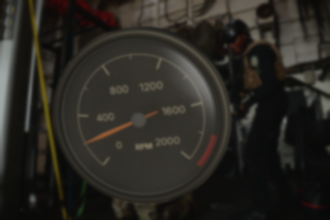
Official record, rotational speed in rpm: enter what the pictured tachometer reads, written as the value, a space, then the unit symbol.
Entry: 200 rpm
